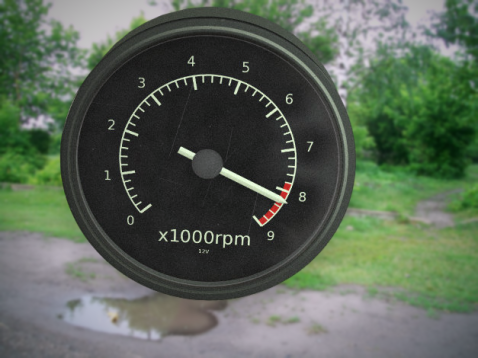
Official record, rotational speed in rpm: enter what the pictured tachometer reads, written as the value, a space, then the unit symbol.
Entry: 8200 rpm
